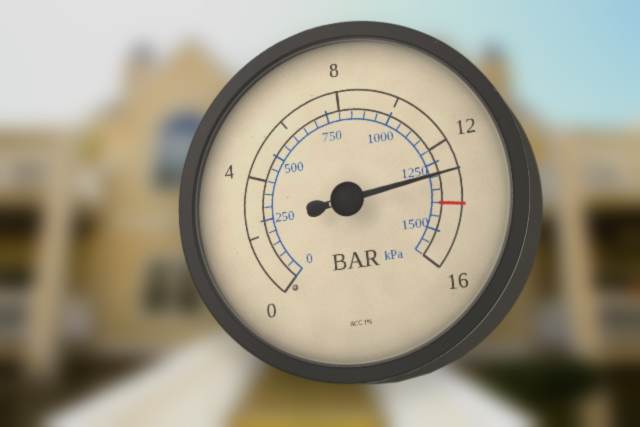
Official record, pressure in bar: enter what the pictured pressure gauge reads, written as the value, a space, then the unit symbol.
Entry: 13 bar
